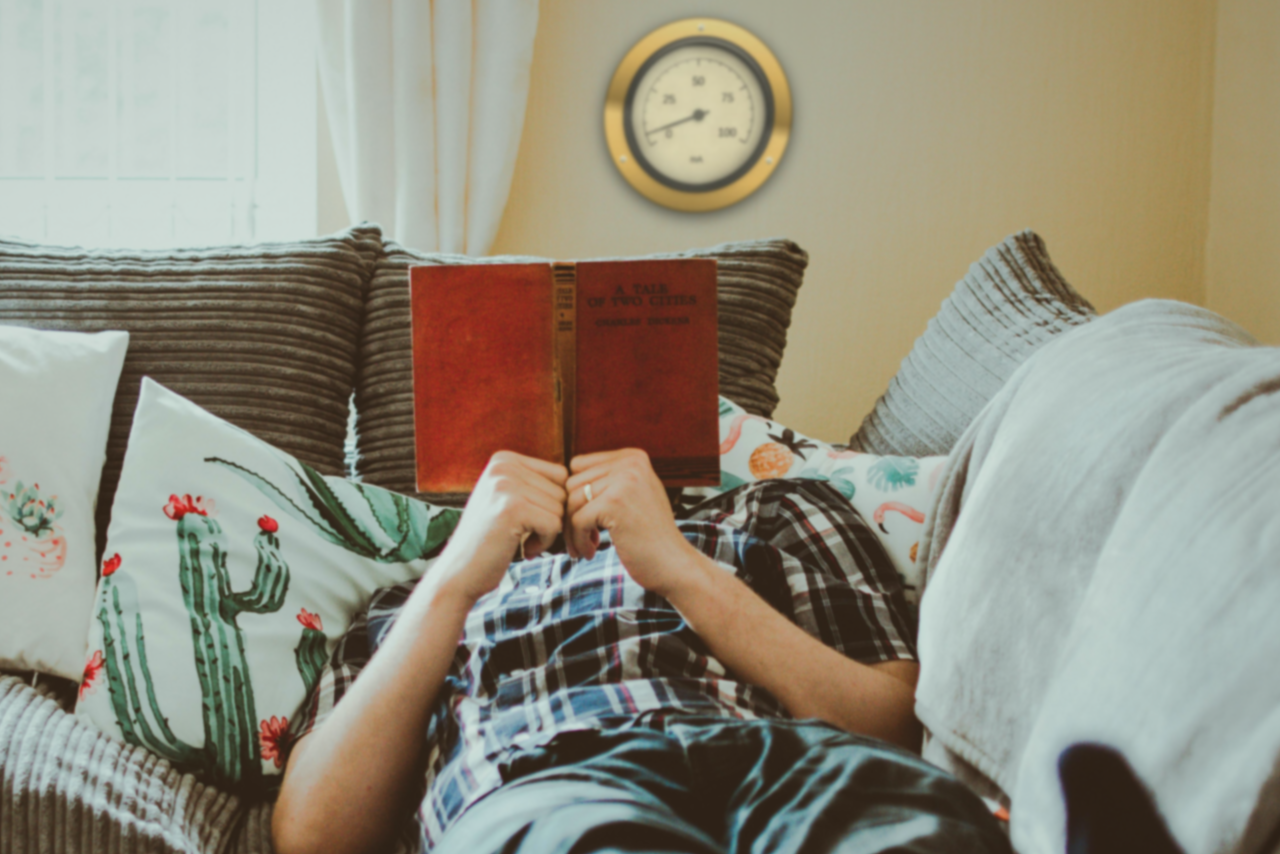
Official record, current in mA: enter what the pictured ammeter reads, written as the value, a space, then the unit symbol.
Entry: 5 mA
